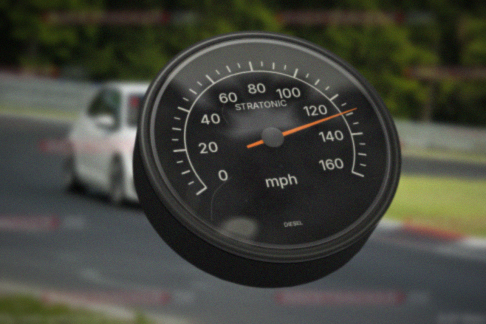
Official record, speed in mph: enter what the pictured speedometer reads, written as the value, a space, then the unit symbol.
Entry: 130 mph
